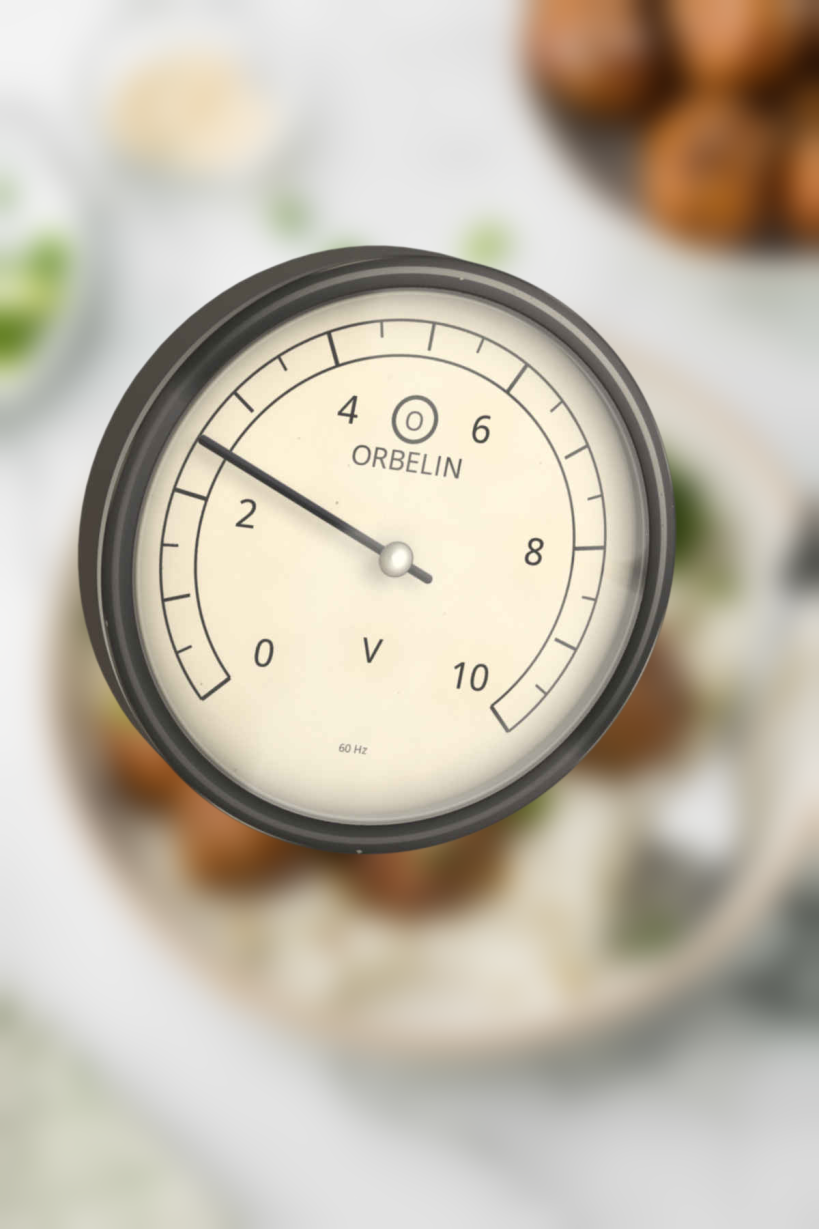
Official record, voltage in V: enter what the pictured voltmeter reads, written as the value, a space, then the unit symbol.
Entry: 2.5 V
